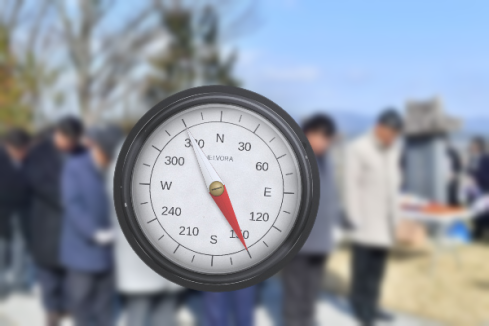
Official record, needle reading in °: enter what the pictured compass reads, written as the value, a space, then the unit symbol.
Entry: 150 °
